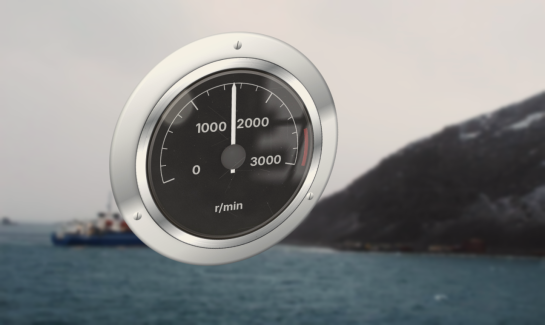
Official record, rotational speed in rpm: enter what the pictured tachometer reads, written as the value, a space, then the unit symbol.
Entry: 1500 rpm
